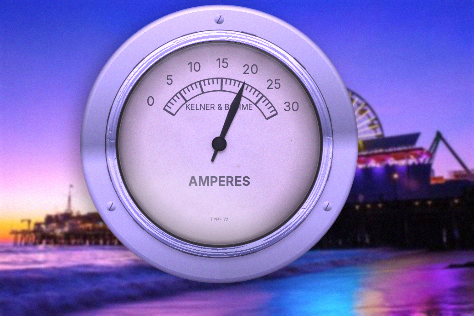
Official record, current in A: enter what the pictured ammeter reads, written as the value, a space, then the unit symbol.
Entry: 20 A
